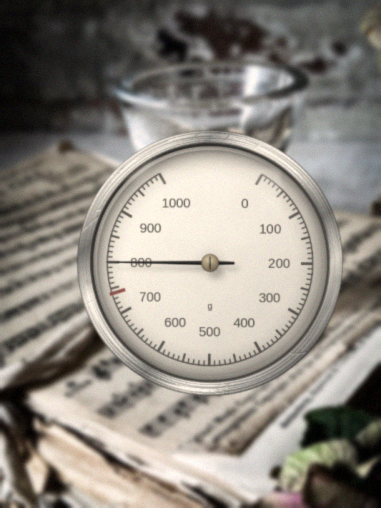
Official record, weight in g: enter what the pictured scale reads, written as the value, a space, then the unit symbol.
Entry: 800 g
